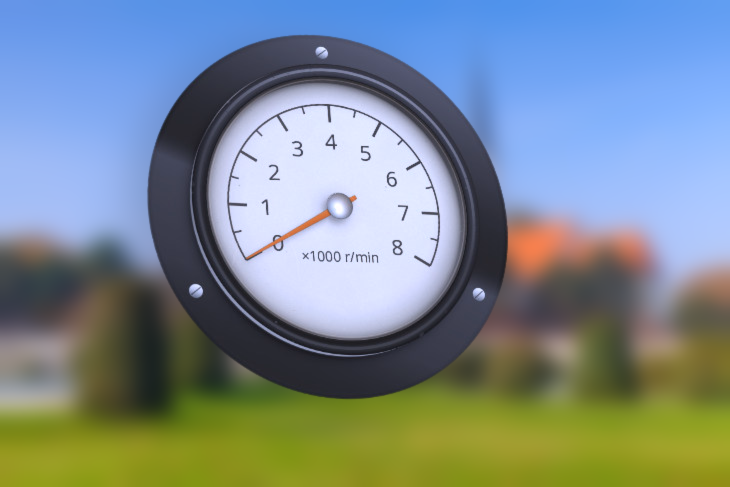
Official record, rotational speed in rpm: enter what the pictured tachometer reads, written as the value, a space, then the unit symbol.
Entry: 0 rpm
